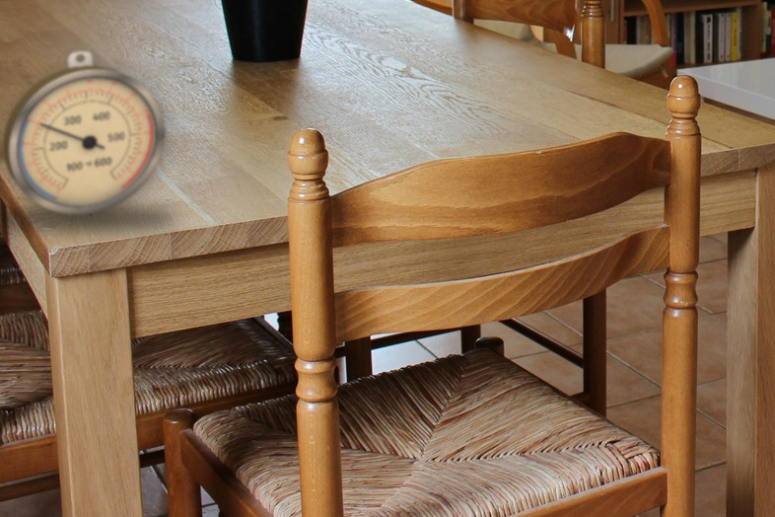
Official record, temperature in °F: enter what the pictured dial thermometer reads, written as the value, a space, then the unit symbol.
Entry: 250 °F
